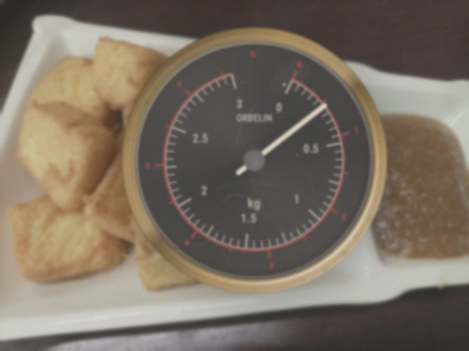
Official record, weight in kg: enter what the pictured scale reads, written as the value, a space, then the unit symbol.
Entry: 0.25 kg
